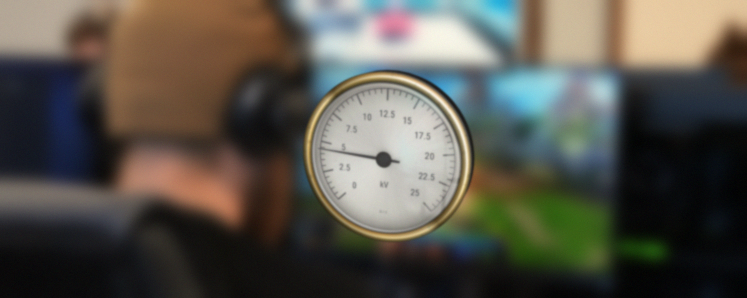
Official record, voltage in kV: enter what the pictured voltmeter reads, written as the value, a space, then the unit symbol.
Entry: 4.5 kV
